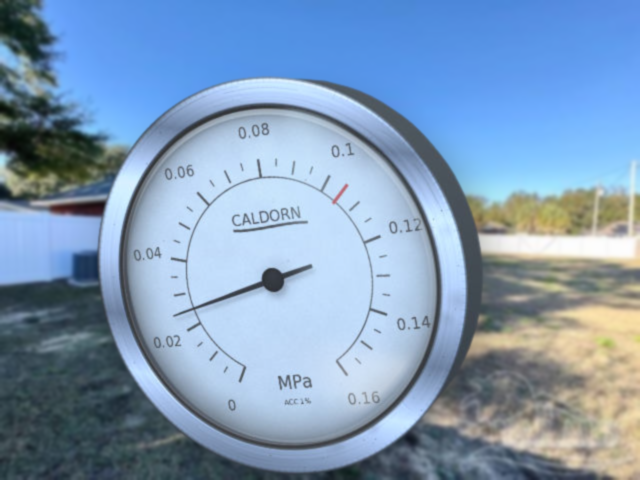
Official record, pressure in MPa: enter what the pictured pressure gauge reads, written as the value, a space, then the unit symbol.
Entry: 0.025 MPa
